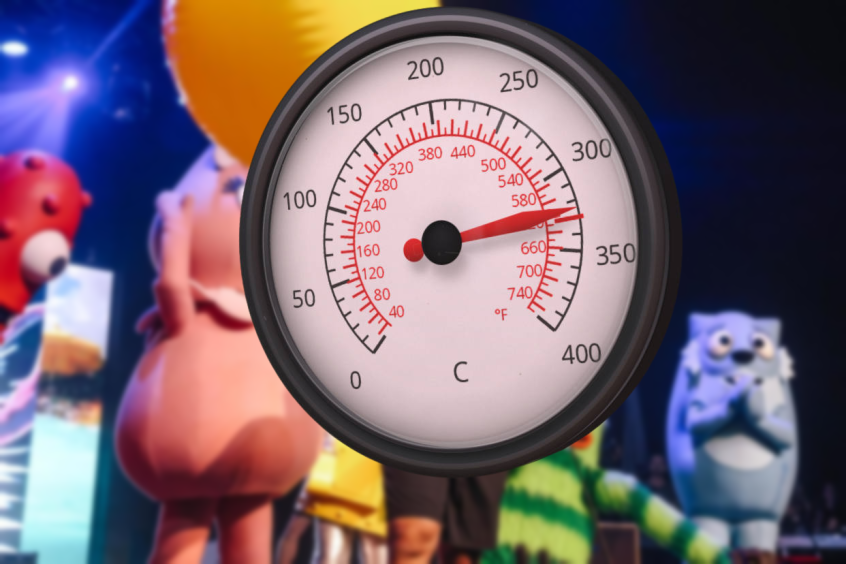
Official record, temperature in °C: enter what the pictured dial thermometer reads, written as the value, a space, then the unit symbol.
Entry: 325 °C
